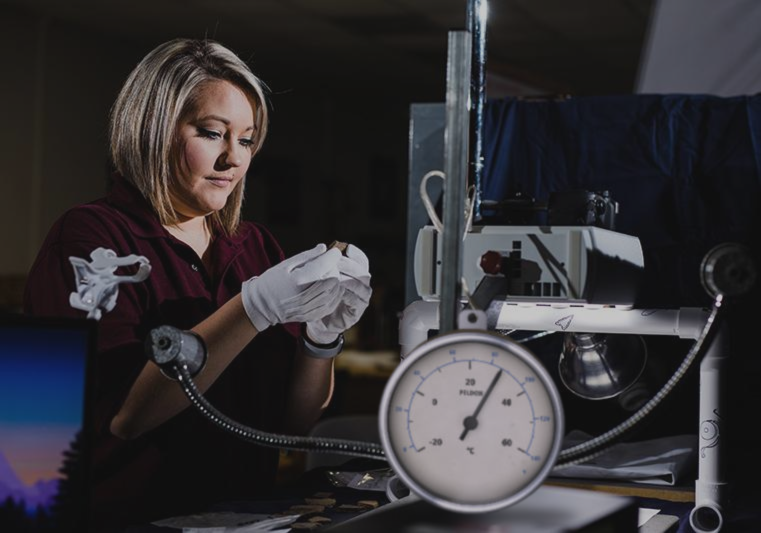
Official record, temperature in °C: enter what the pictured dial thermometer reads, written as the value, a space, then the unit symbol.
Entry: 30 °C
